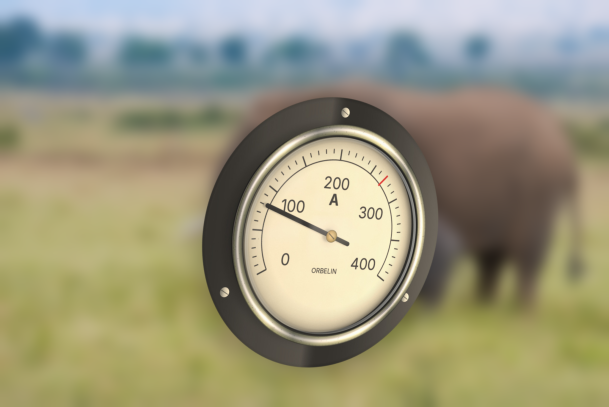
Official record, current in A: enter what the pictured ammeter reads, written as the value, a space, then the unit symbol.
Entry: 80 A
